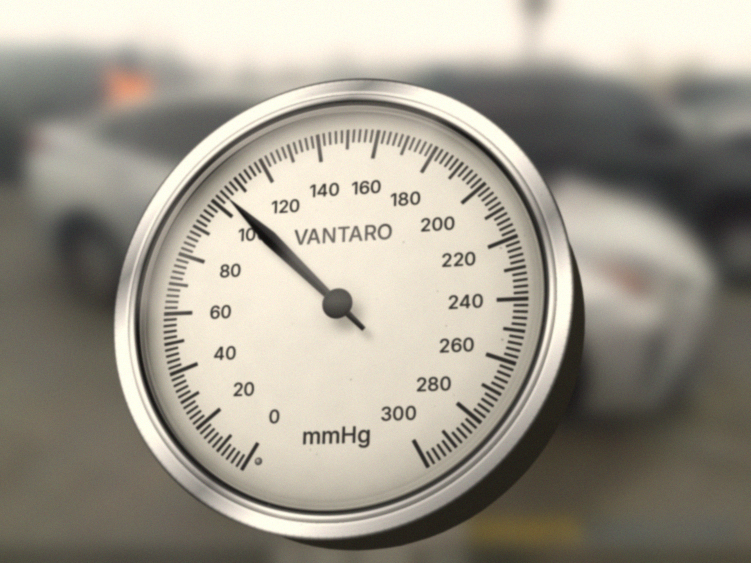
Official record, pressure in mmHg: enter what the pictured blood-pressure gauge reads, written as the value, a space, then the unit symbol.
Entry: 104 mmHg
